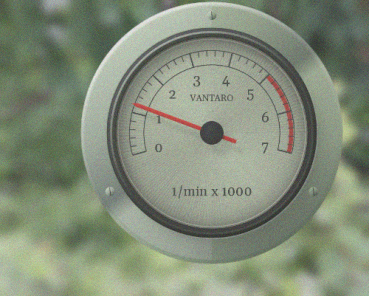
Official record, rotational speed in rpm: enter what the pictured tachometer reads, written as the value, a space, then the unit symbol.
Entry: 1200 rpm
